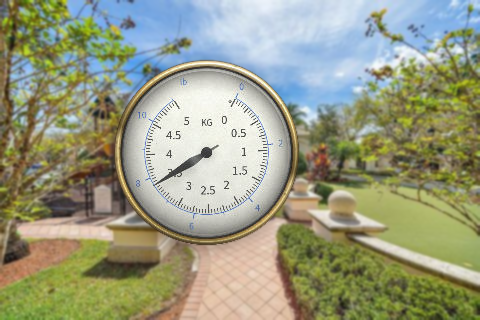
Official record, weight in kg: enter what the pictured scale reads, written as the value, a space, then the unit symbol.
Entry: 3.5 kg
